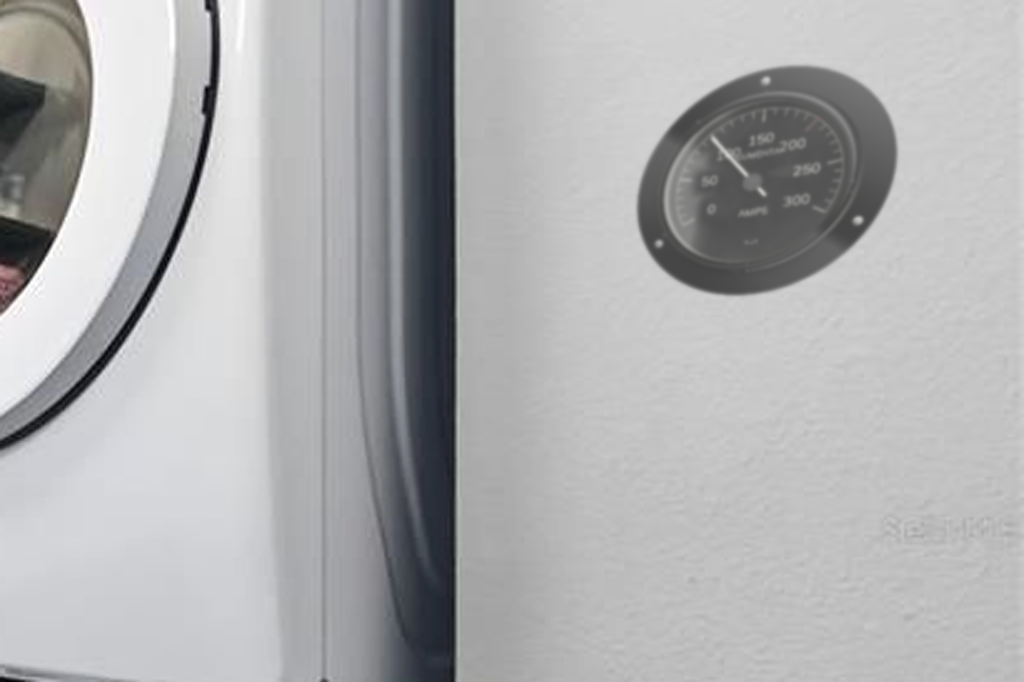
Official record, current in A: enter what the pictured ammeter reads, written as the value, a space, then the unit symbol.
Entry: 100 A
